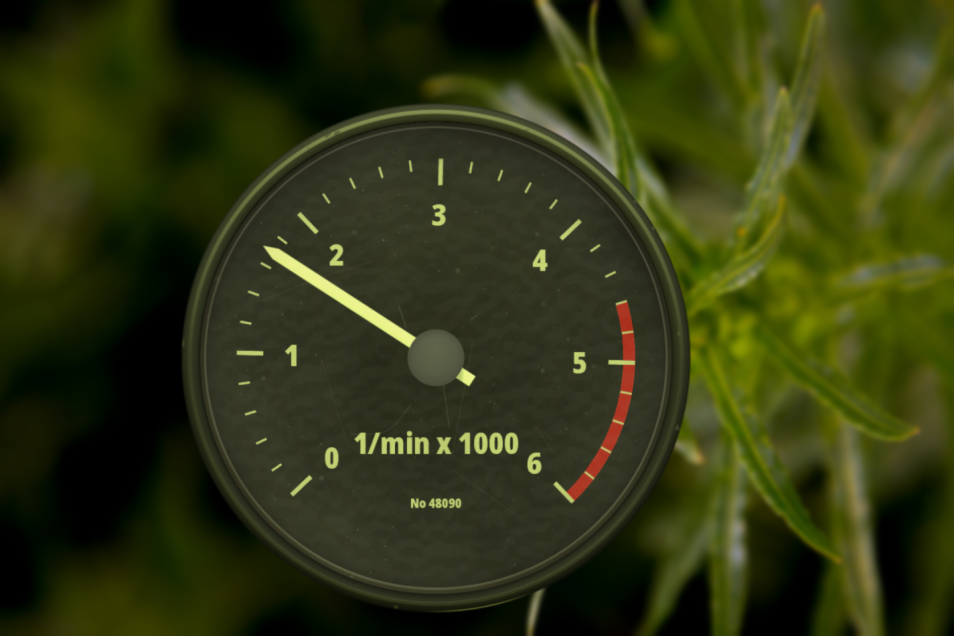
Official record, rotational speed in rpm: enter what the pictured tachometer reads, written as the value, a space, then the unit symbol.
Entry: 1700 rpm
